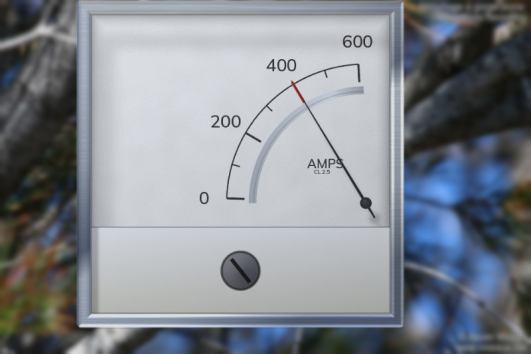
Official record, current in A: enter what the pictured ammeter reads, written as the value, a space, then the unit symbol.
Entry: 400 A
